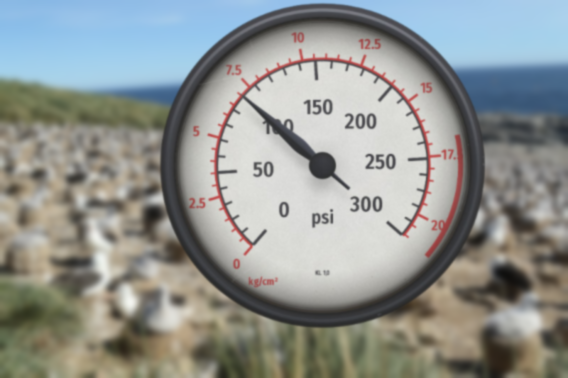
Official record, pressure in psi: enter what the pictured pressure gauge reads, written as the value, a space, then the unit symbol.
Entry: 100 psi
